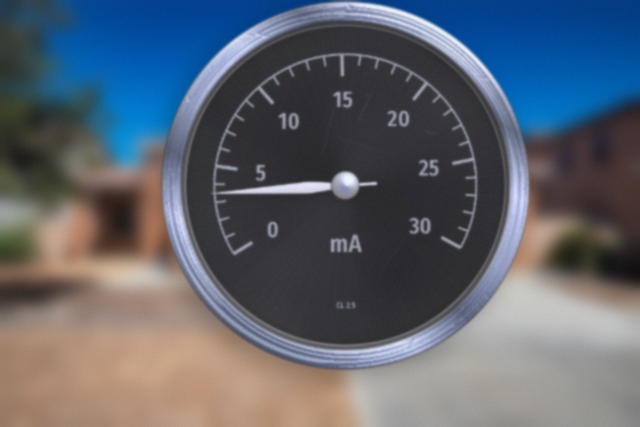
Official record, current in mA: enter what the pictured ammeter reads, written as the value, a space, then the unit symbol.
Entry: 3.5 mA
